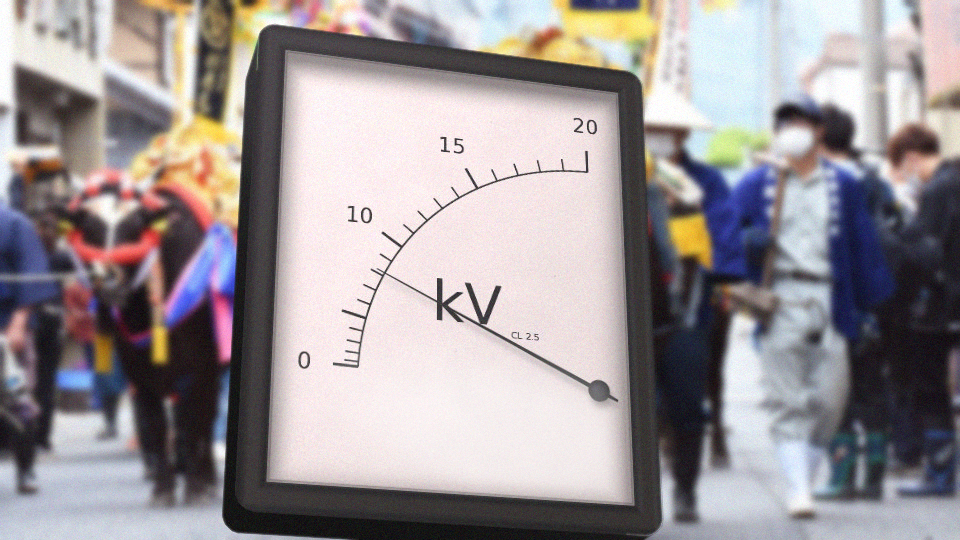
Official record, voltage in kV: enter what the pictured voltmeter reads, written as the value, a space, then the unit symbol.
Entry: 8 kV
